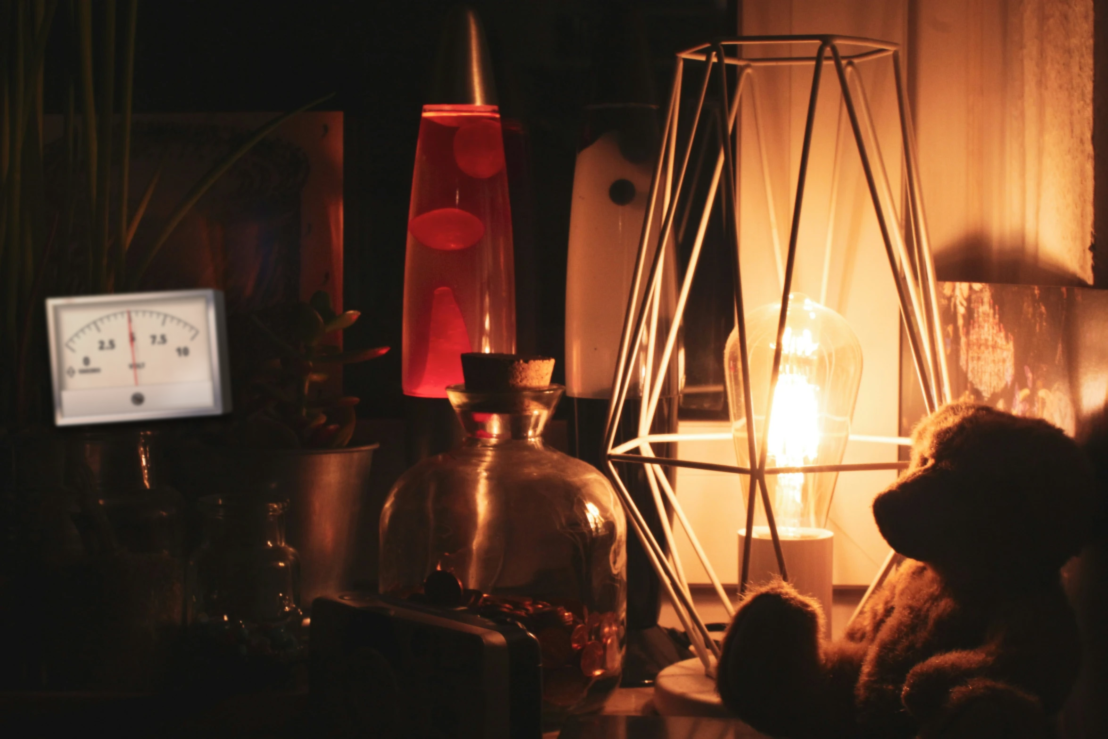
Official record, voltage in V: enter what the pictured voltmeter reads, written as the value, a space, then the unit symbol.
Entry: 5 V
